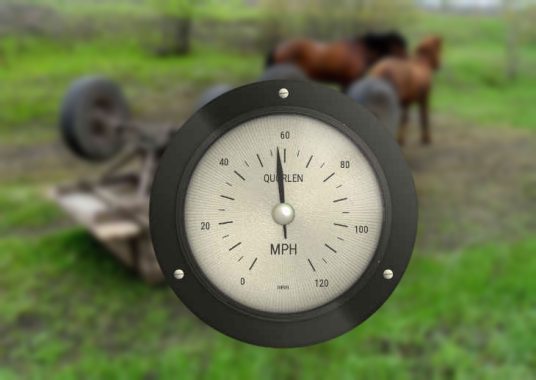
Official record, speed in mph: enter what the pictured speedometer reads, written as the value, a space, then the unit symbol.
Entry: 57.5 mph
